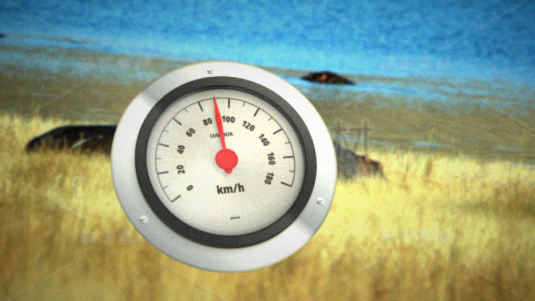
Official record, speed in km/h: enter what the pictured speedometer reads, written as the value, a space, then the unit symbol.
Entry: 90 km/h
